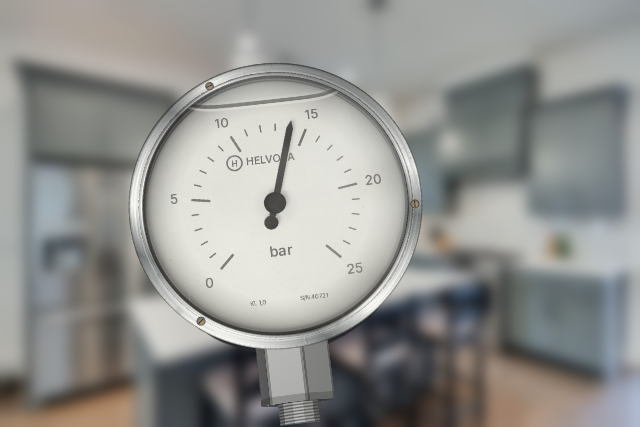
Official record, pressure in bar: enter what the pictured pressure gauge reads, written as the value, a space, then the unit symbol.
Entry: 14 bar
